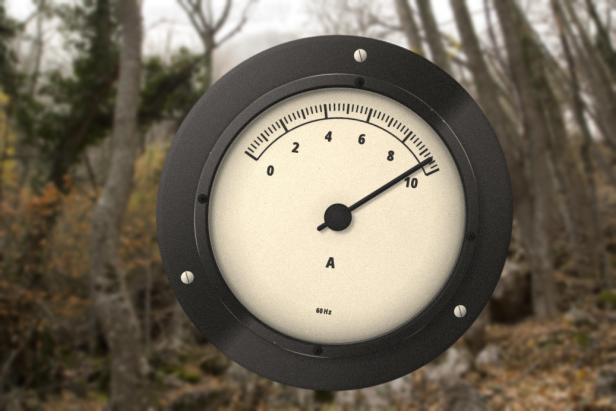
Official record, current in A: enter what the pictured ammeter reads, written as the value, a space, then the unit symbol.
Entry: 9.4 A
